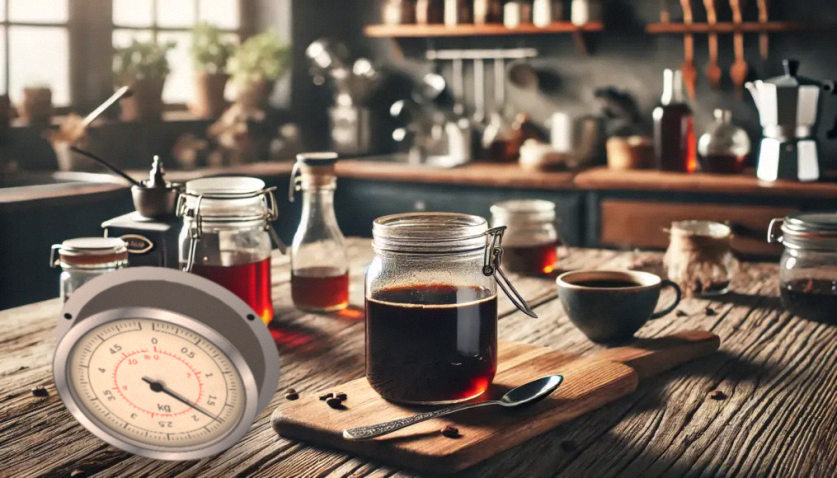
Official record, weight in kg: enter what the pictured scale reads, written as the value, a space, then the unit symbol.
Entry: 1.75 kg
